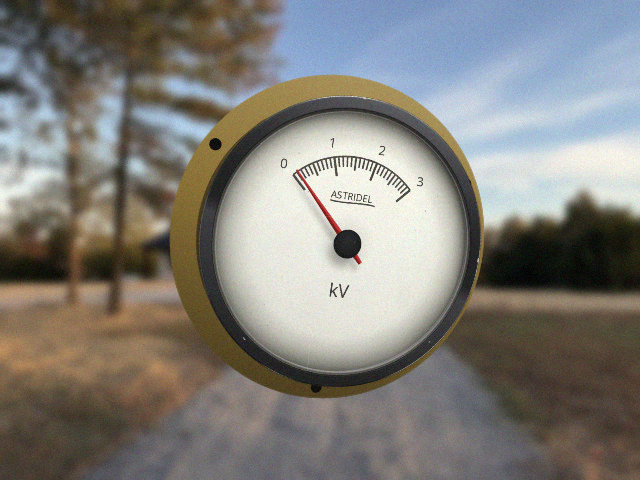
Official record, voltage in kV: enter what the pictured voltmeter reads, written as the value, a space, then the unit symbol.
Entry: 0.1 kV
